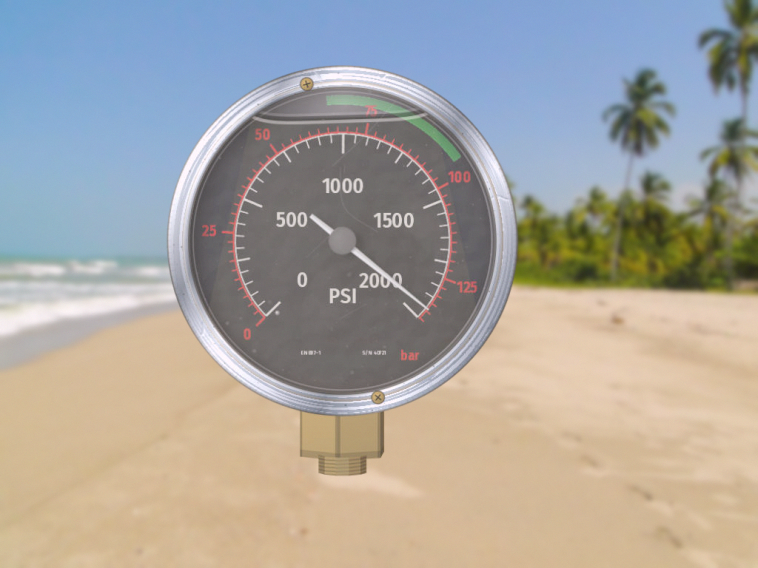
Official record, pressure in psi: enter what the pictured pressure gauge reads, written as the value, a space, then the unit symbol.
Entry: 1950 psi
